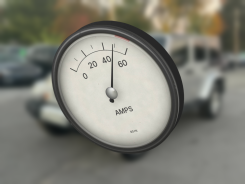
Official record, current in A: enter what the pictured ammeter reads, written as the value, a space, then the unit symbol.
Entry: 50 A
